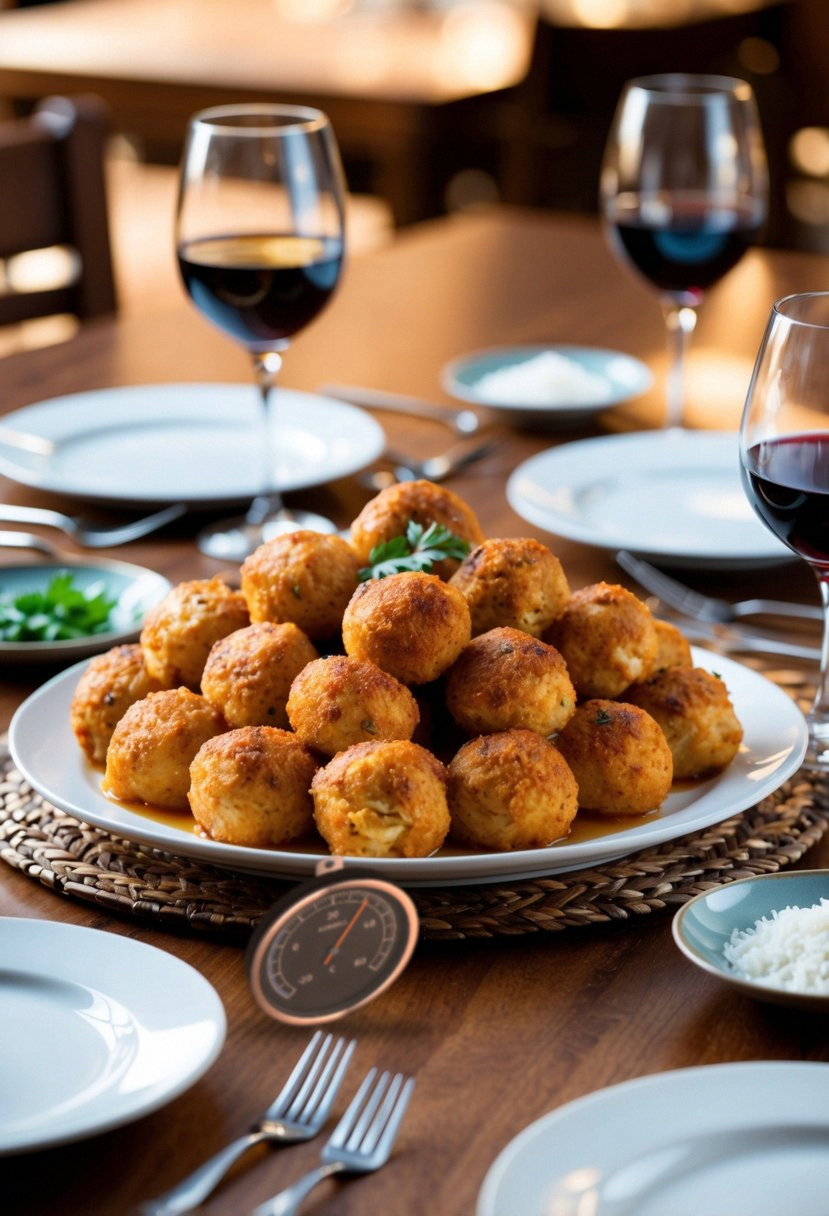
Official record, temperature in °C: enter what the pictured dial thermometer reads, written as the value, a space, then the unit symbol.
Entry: 30 °C
